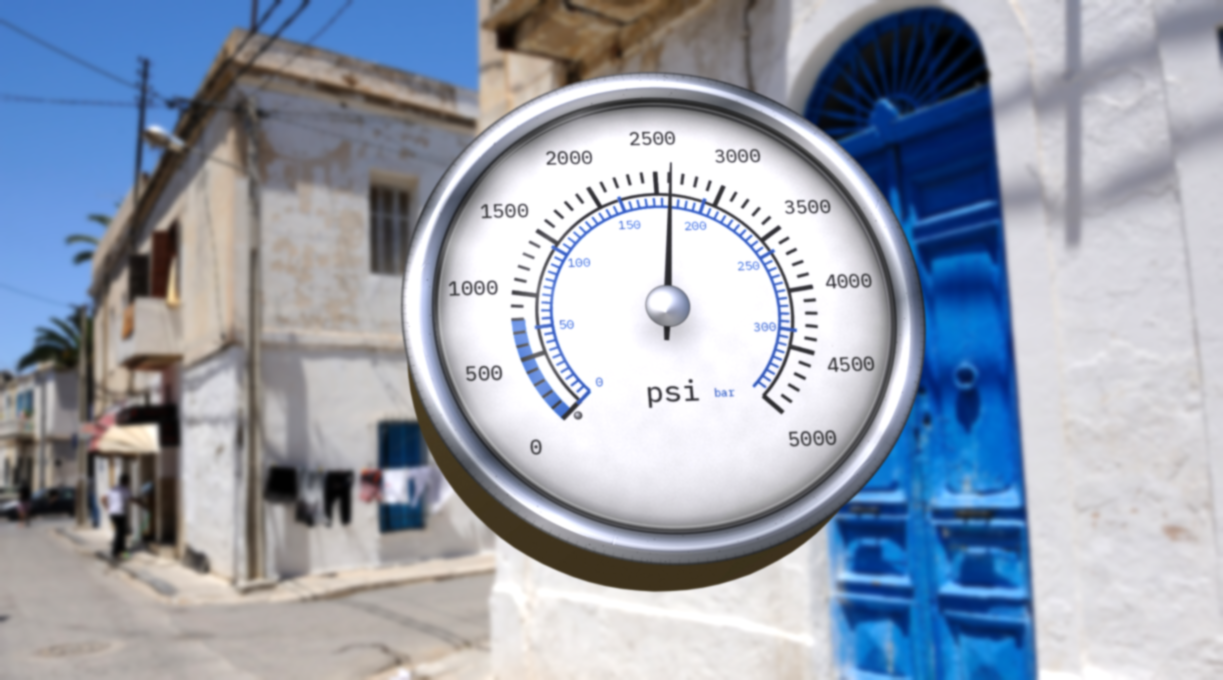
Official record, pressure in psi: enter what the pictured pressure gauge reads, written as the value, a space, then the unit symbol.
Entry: 2600 psi
